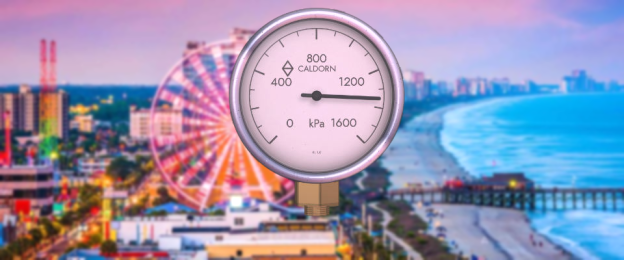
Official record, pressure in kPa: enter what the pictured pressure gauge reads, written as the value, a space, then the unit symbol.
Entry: 1350 kPa
